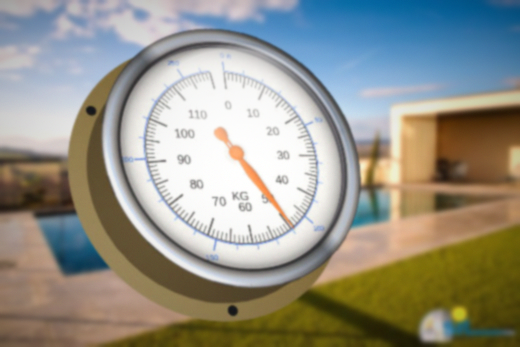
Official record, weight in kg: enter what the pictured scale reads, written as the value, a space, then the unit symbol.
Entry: 50 kg
